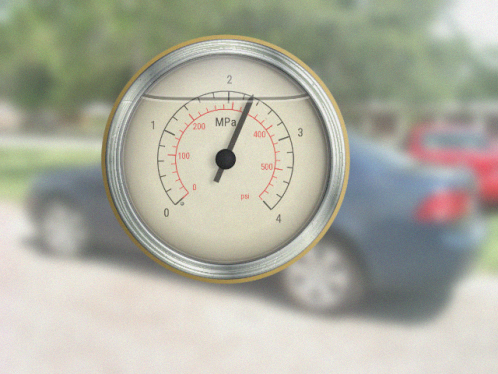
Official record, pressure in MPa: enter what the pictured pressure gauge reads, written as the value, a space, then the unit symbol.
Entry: 2.3 MPa
